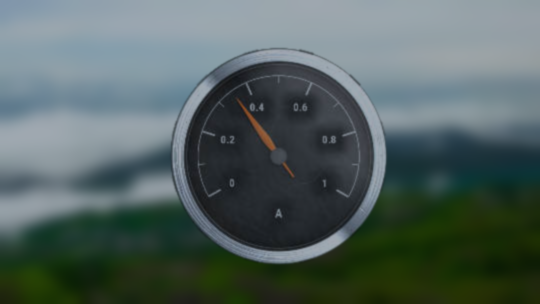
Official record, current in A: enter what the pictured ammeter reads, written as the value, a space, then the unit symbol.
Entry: 0.35 A
